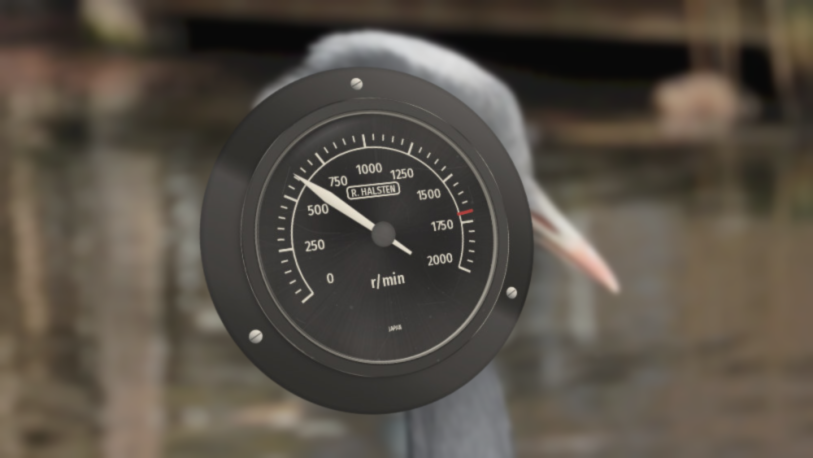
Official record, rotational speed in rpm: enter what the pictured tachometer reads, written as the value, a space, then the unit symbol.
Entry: 600 rpm
